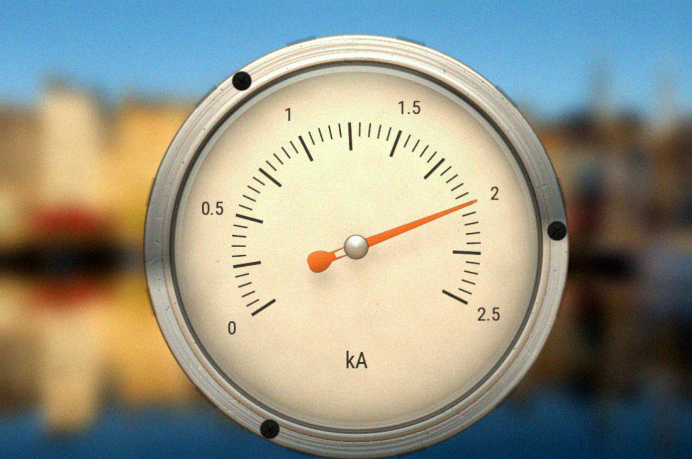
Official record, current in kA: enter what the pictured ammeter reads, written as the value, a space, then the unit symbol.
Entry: 2 kA
